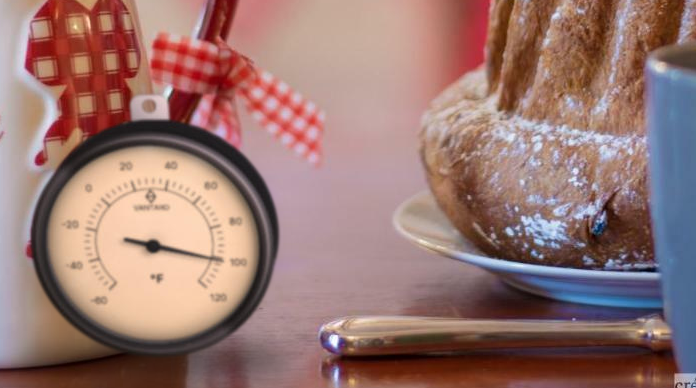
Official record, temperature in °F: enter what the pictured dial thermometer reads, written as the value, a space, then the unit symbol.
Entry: 100 °F
